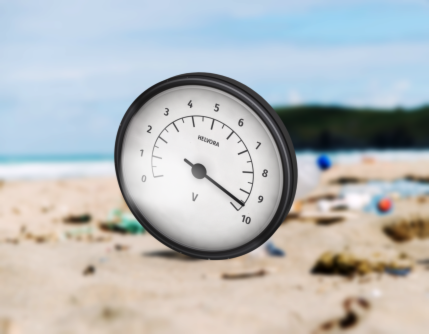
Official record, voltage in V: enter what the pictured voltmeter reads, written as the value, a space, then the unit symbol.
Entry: 9.5 V
